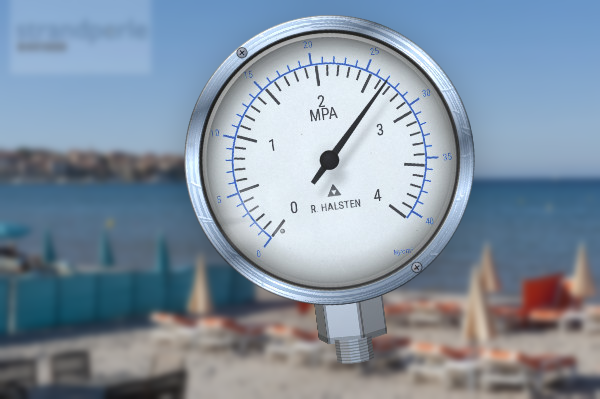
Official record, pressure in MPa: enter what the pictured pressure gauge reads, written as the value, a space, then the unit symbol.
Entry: 2.65 MPa
